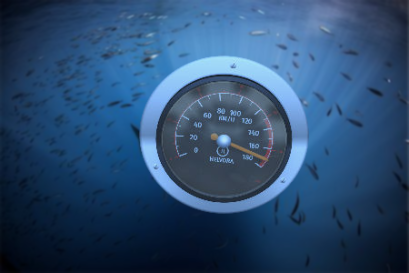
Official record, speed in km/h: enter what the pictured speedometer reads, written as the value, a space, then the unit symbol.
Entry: 170 km/h
